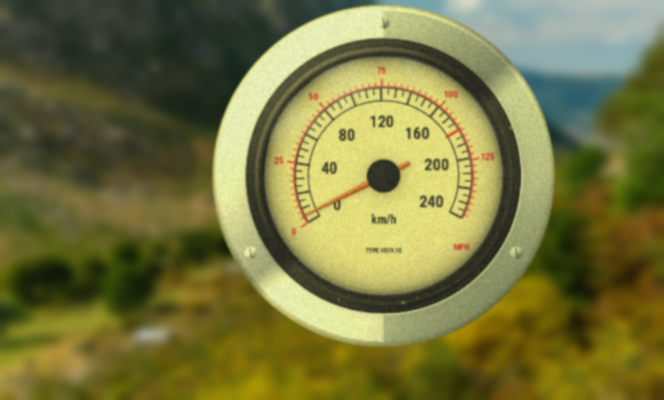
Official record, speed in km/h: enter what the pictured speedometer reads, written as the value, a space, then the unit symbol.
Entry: 5 km/h
